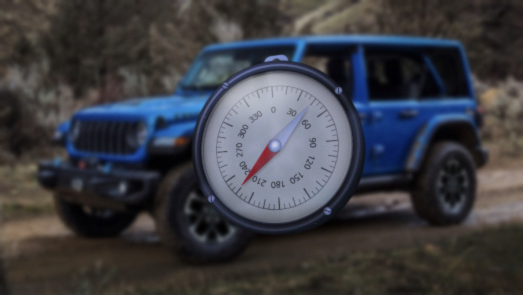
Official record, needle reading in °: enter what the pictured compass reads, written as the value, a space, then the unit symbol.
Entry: 225 °
